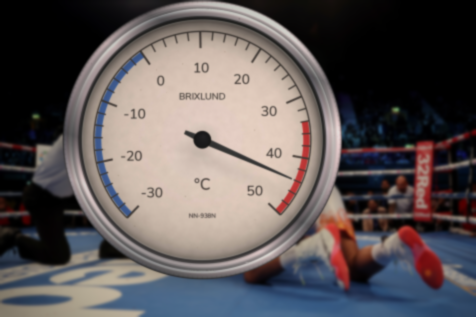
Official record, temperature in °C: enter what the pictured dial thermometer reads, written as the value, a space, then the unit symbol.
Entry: 44 °C
